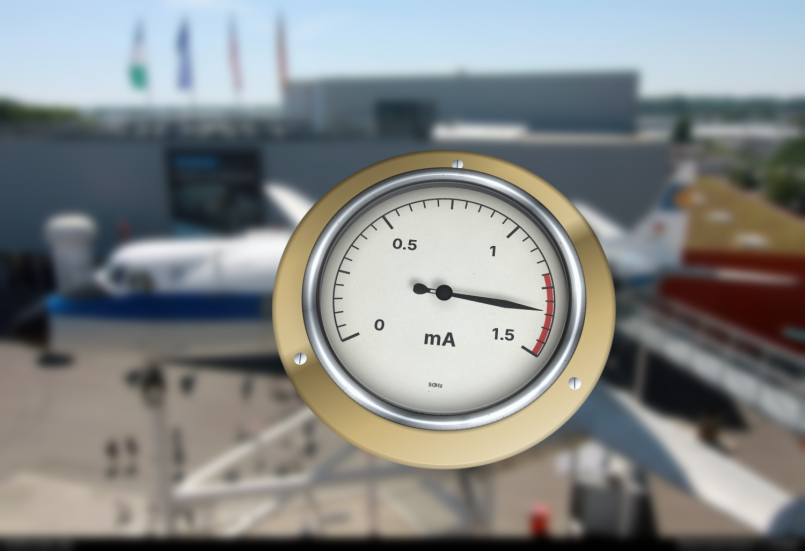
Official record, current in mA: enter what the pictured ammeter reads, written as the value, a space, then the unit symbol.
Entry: 1.35 mA
